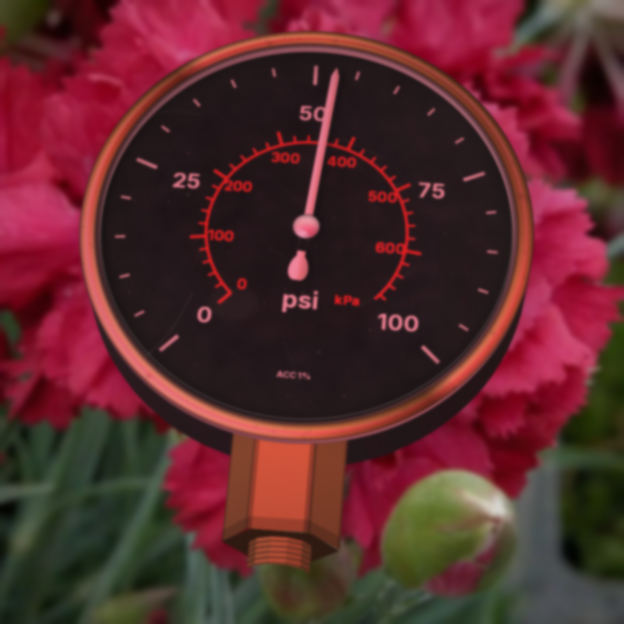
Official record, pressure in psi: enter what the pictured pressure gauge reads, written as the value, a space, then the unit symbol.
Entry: 52.5 psi
